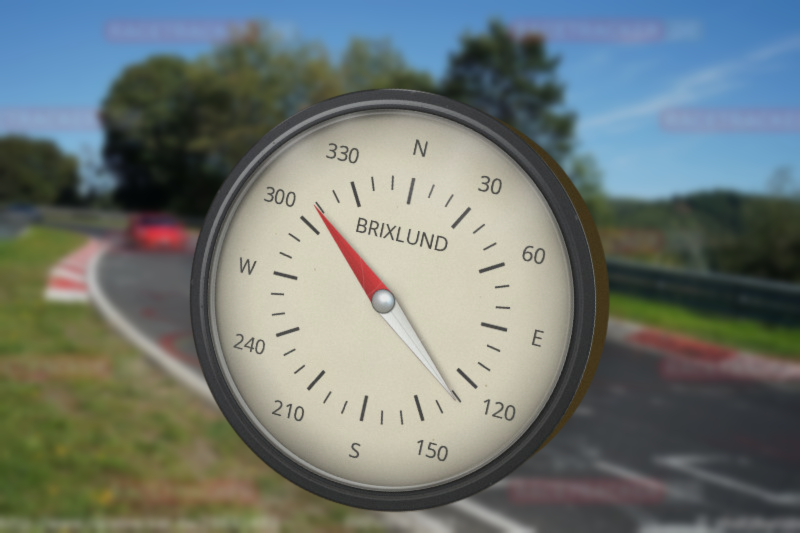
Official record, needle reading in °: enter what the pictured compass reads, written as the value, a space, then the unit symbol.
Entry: 310 °
